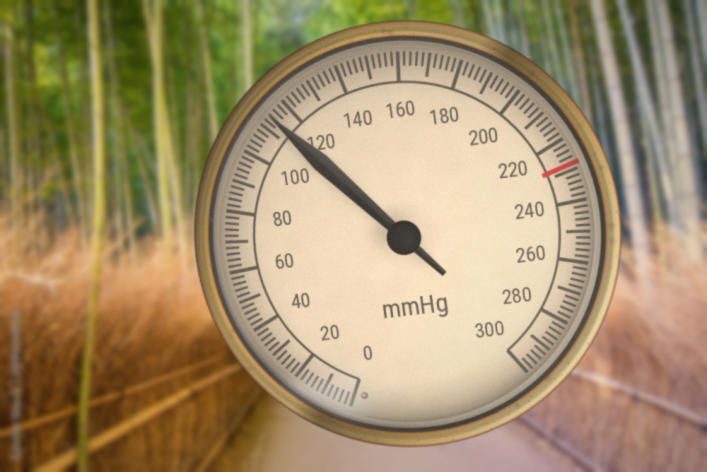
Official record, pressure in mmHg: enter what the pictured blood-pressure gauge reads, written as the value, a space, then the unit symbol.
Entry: 114 mmHg
